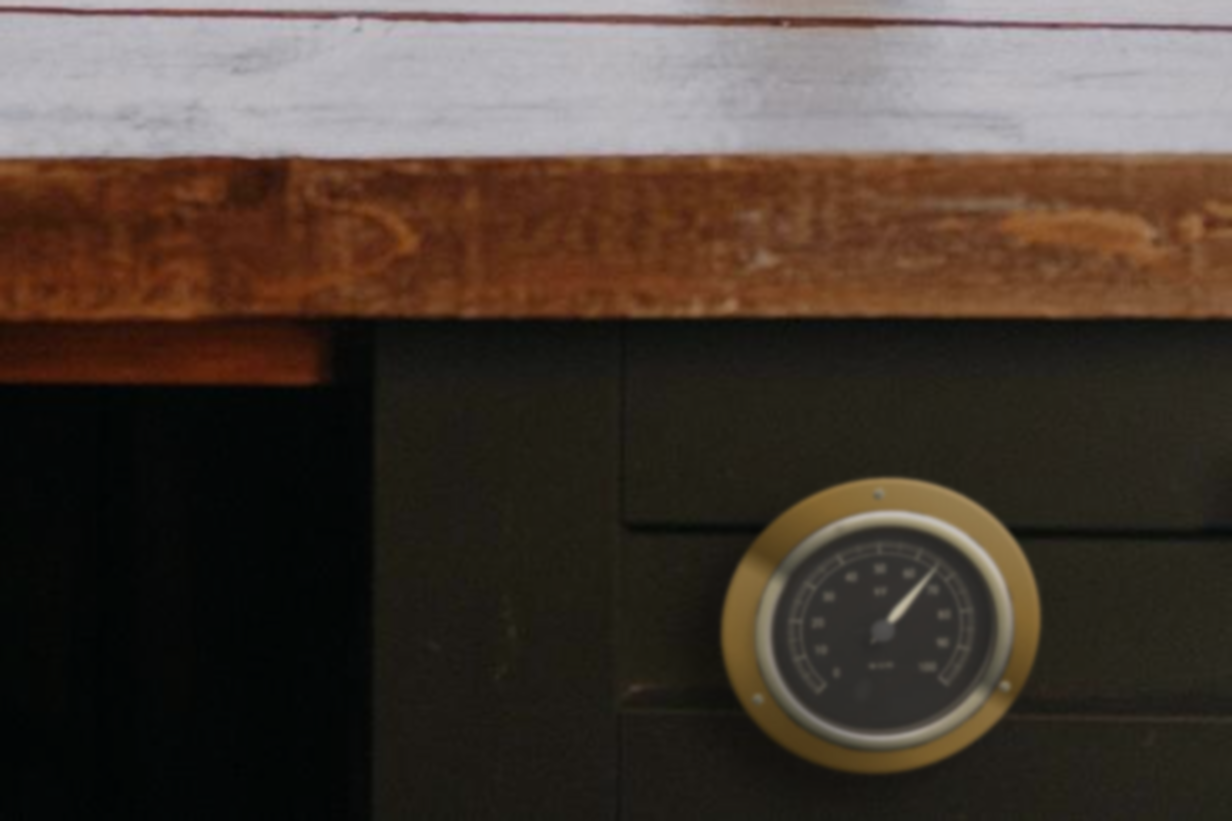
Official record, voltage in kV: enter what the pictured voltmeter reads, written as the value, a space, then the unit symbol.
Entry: 65 kV
